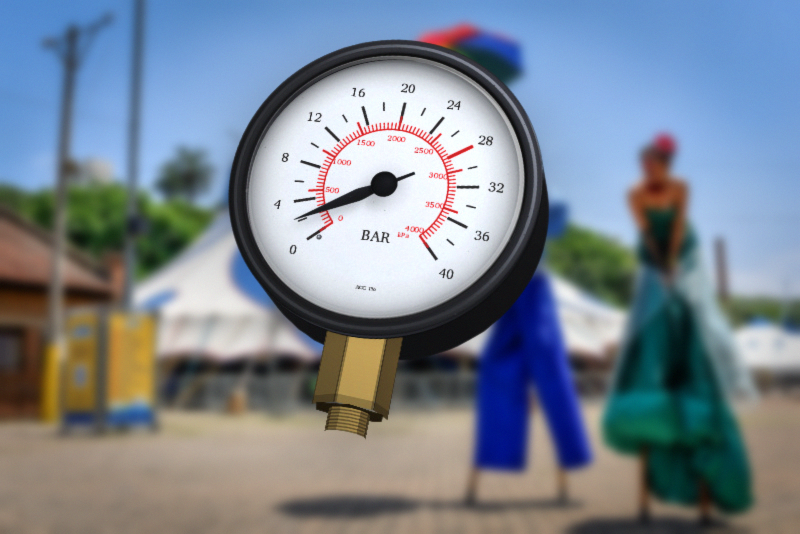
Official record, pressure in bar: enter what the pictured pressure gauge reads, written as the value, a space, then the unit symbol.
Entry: 2 bar
